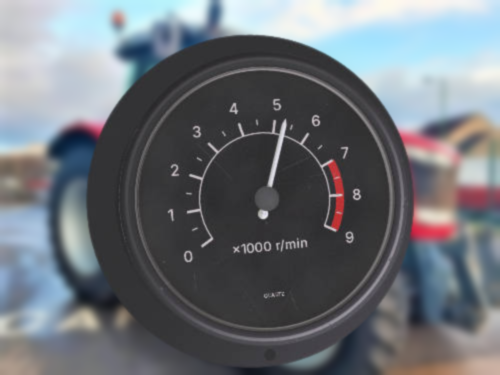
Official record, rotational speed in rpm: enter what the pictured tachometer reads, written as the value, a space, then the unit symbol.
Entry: 5250 rpm
